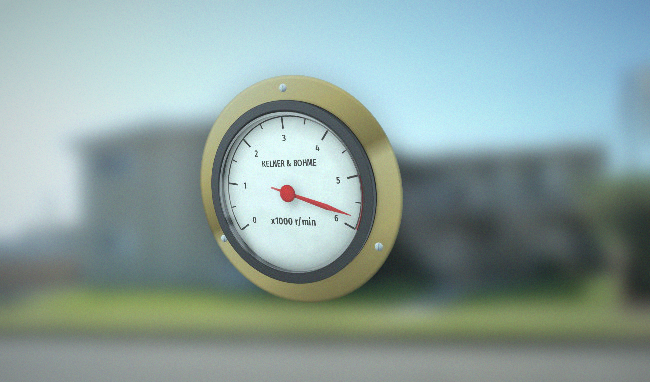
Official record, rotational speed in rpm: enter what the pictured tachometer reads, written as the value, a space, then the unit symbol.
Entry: 5750 rpm
